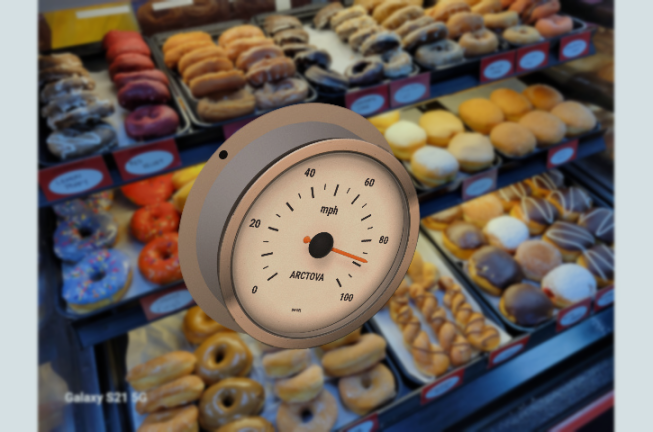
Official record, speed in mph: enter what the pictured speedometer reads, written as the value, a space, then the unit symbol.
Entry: 87.5 mph
